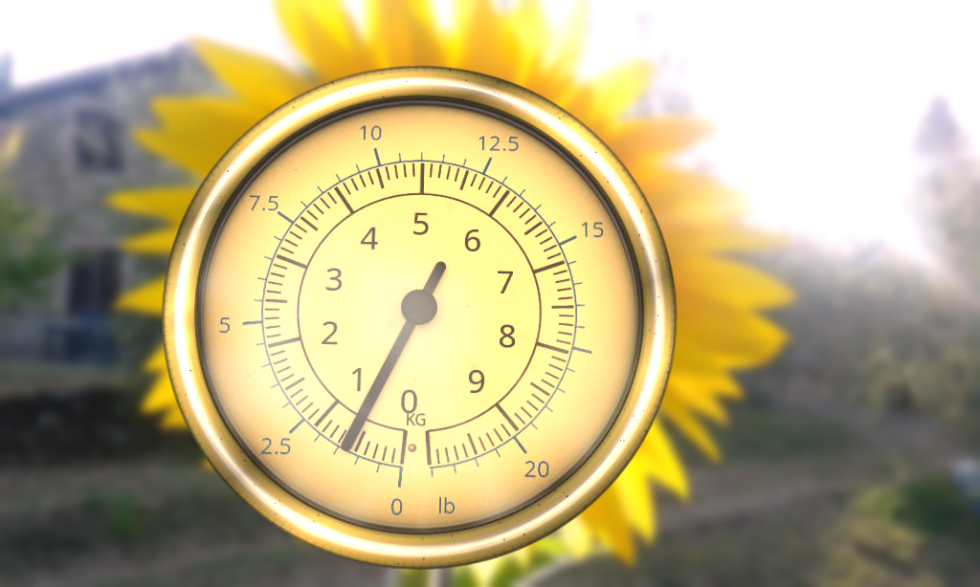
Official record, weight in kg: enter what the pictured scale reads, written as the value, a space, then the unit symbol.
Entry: 0.6 kg
